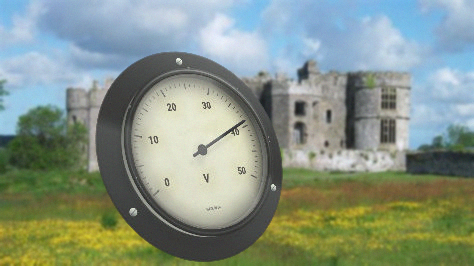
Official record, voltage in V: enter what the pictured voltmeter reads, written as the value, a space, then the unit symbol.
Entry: 39 V
